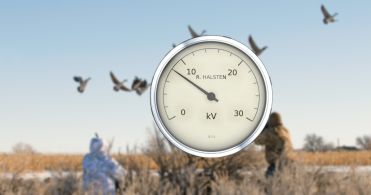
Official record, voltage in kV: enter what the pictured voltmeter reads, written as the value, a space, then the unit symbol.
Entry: 8 kV
